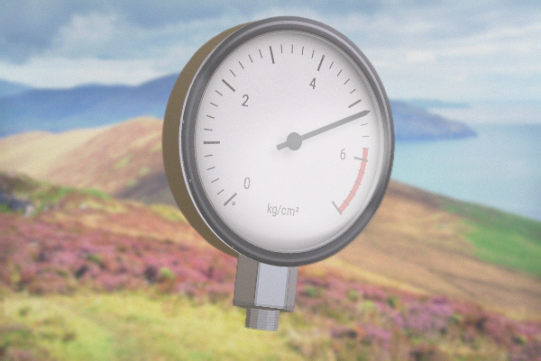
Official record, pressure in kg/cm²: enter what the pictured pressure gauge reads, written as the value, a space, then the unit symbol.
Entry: 5.2 kg/cm²
